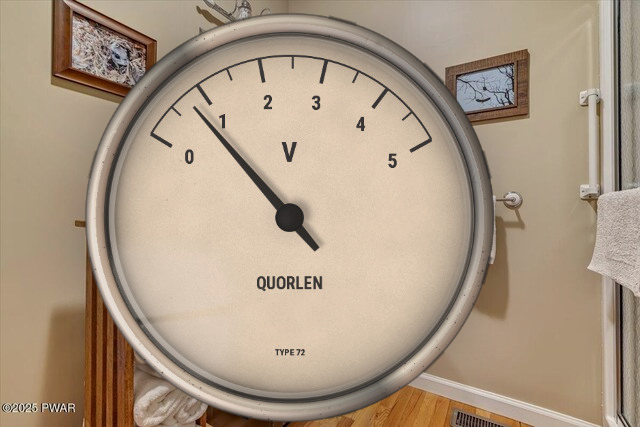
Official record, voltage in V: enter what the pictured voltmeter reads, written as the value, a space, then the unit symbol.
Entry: 0.75 V
